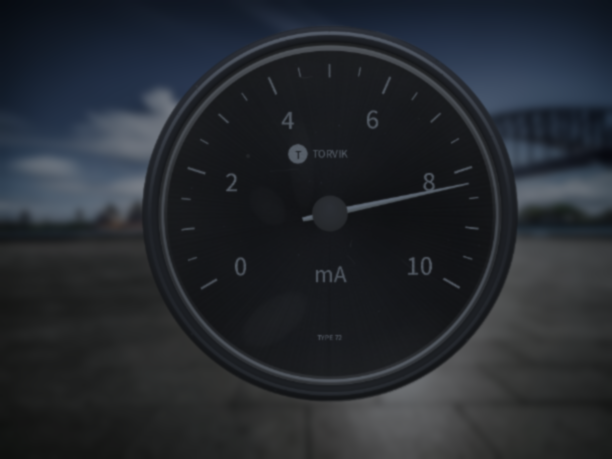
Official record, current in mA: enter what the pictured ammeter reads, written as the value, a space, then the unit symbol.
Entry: 8.25 mA
